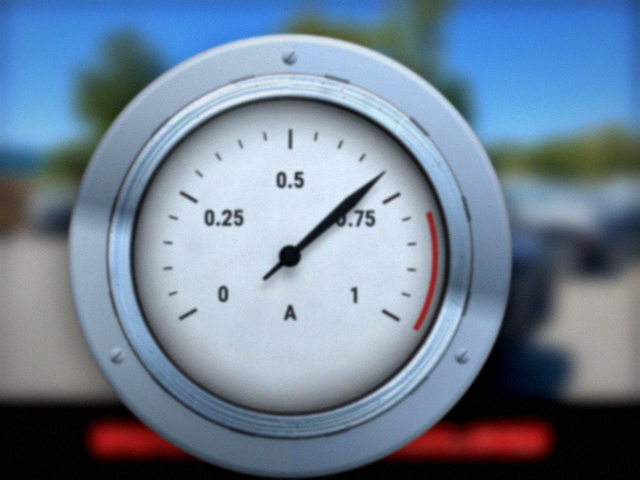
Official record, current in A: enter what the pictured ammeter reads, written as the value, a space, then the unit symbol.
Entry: 0.7 A
